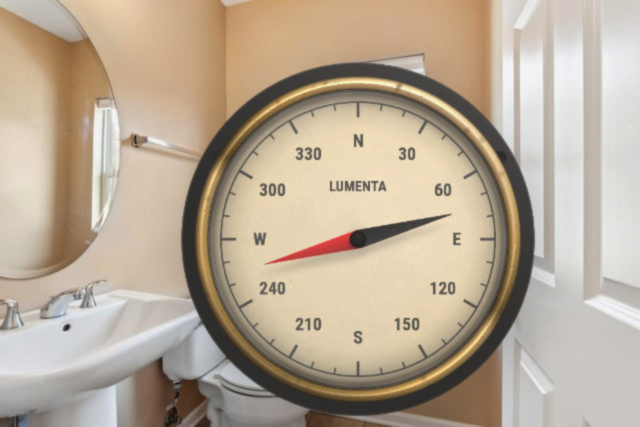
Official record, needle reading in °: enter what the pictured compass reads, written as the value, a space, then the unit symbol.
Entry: 255 °
